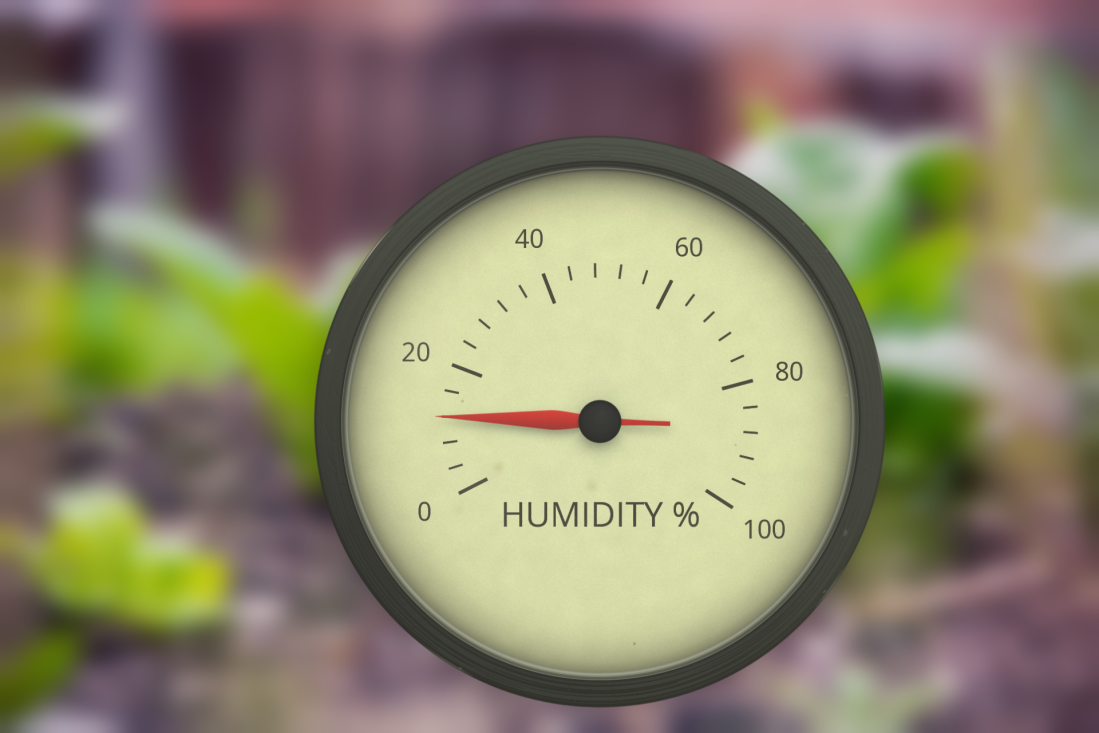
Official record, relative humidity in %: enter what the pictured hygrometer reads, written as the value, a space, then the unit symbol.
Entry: 12 %
